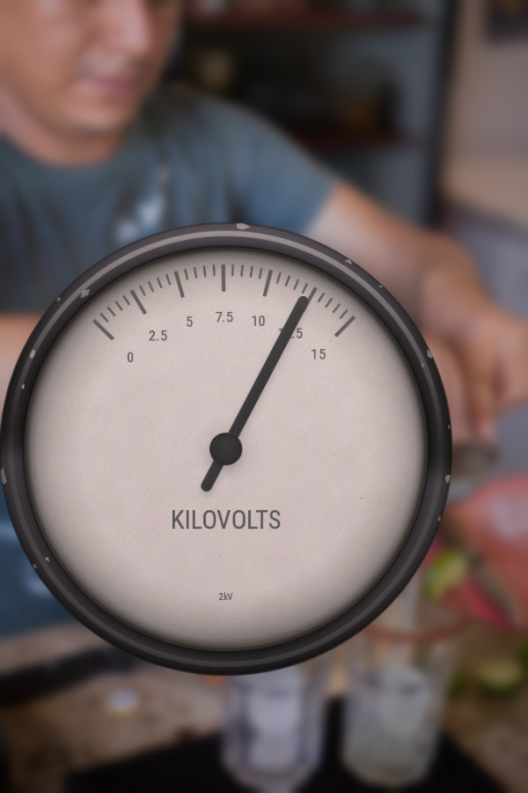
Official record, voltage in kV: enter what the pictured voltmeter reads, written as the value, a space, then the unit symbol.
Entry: 12.25 kV
